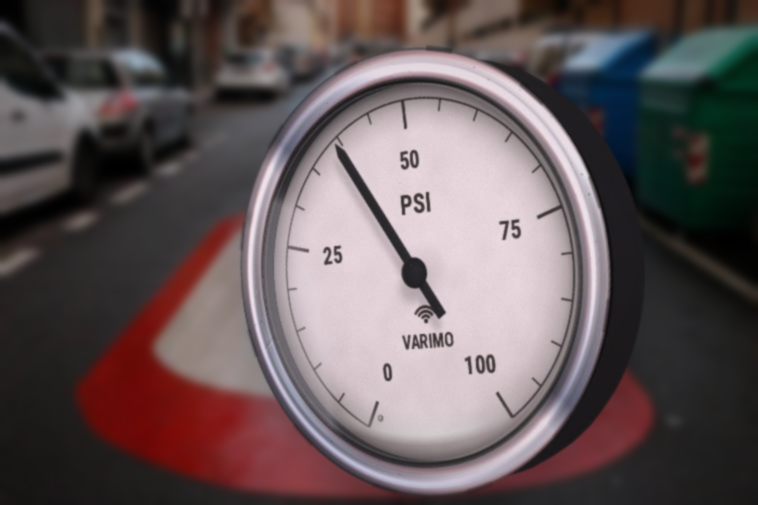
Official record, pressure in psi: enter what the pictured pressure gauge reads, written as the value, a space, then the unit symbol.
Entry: 40 psi
